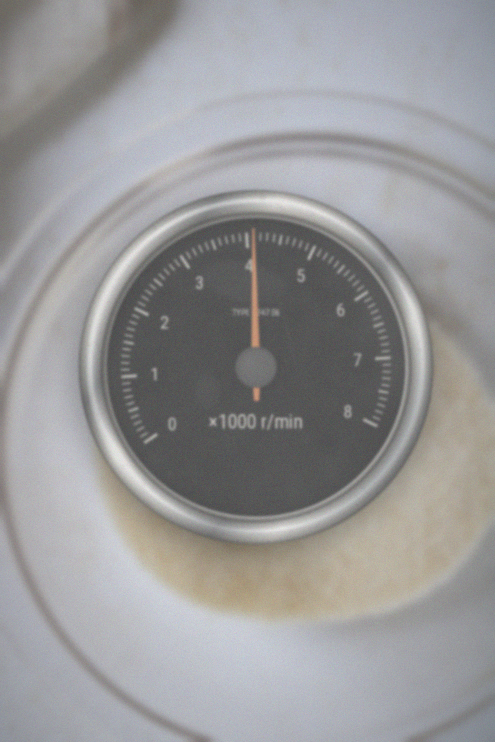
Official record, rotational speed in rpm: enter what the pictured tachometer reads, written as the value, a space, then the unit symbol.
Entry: 4100 rpm
